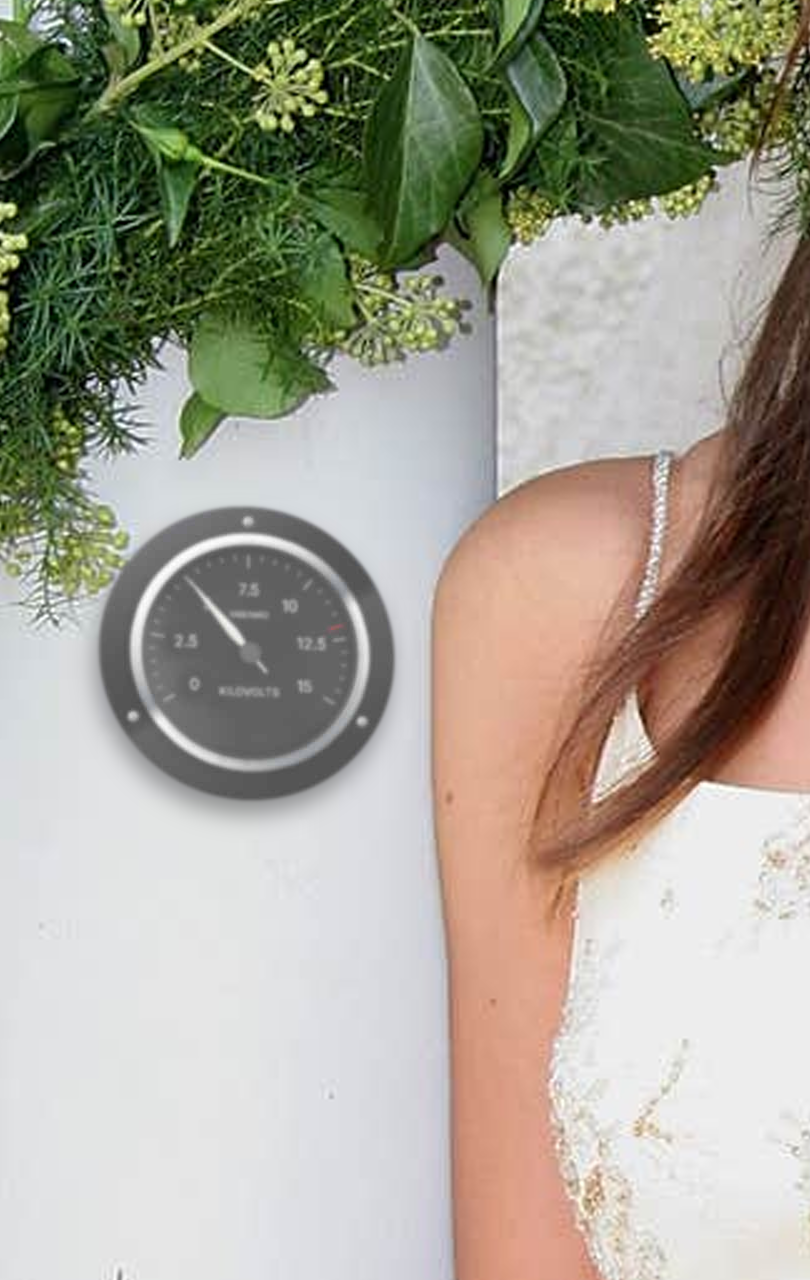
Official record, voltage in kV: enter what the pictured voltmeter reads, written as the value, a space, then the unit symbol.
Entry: 5 kV
